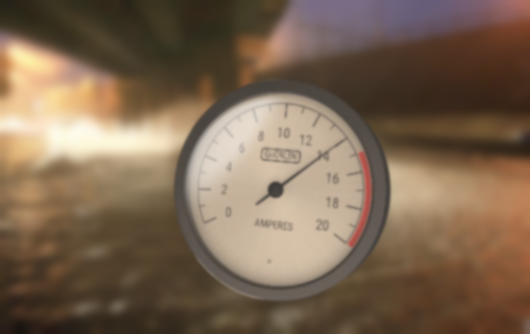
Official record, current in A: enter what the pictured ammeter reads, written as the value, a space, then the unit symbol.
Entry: 14 A
